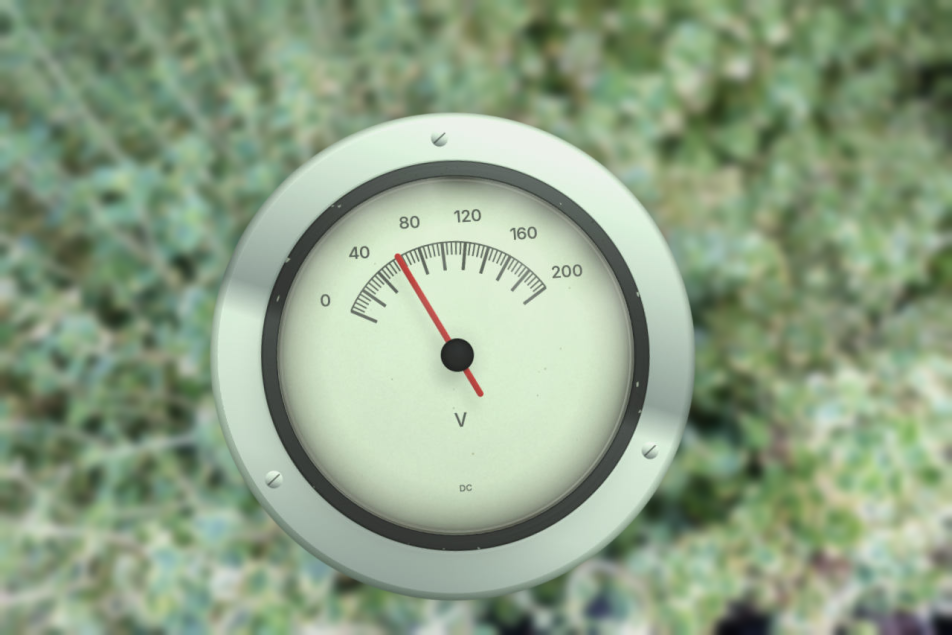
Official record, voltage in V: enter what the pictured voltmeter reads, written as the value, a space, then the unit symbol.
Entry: 60 V
